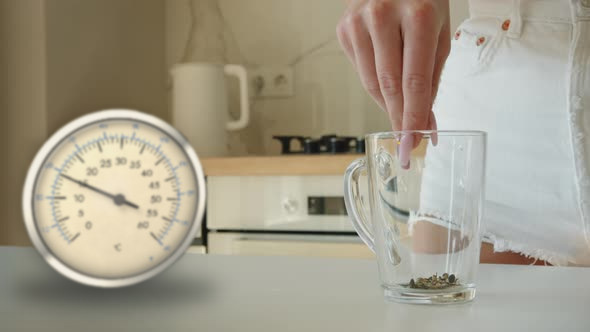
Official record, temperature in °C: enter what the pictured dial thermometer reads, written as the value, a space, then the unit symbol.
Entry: 15 °C
